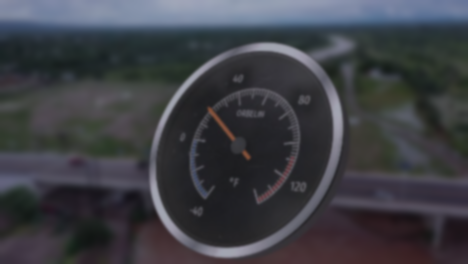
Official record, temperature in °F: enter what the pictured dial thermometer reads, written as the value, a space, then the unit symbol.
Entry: 20 °F
